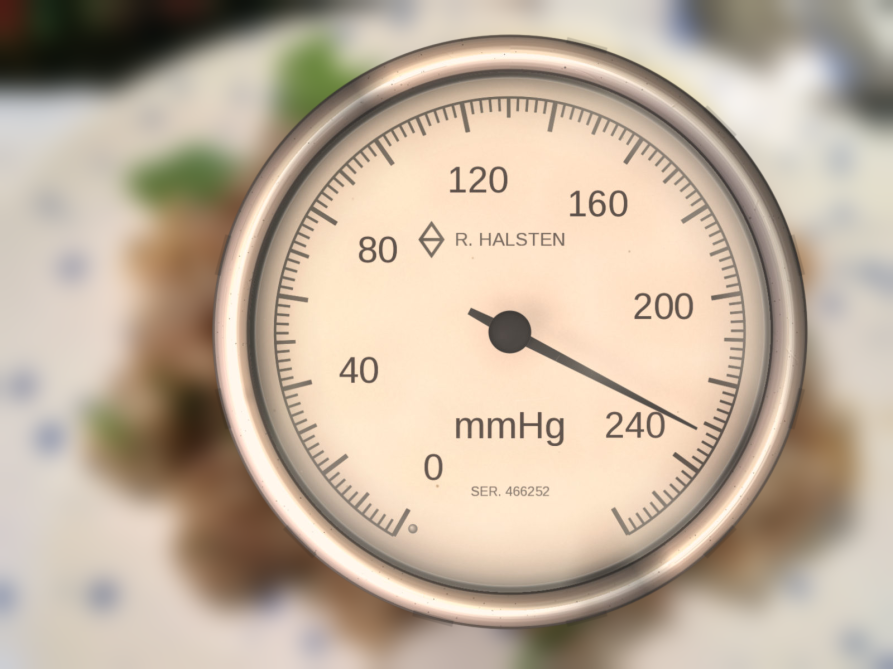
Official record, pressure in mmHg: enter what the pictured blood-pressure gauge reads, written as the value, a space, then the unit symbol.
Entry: 232 mmHg
